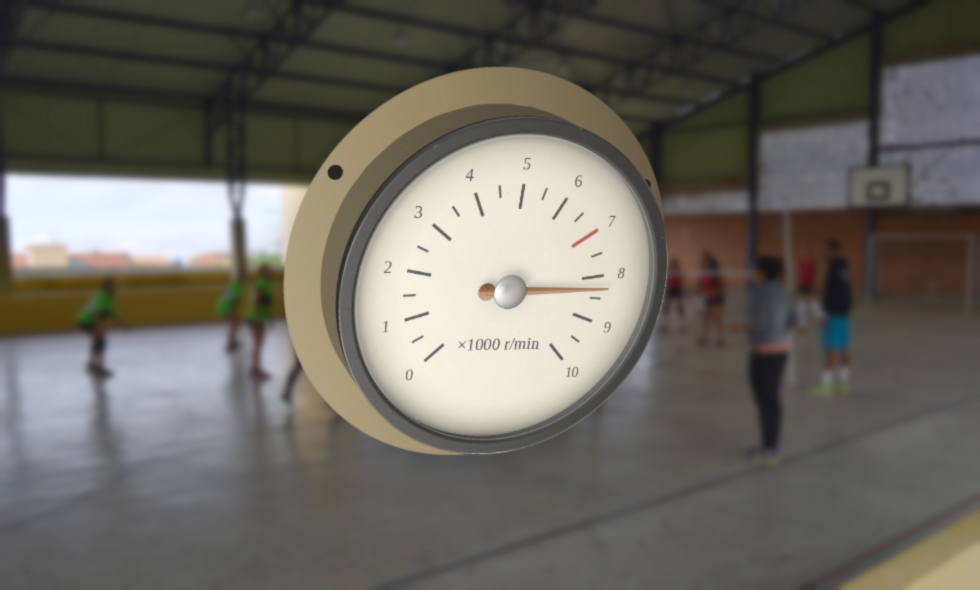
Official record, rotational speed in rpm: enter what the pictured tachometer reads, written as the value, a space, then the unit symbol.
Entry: 8250 rpm
